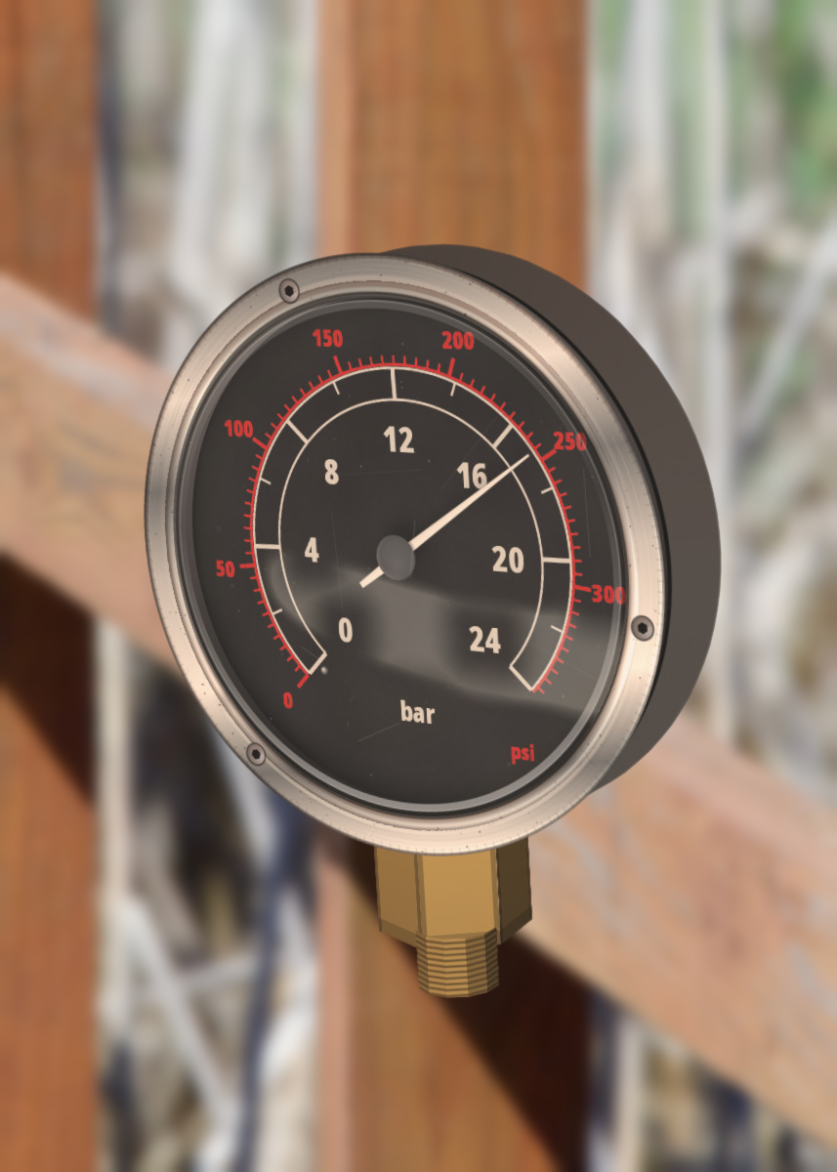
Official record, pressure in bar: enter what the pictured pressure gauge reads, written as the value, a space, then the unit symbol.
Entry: 17 bar
